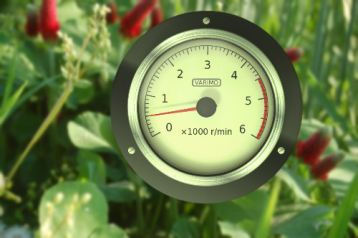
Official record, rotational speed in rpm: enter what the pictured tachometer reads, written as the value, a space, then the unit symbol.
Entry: 500 rpm
